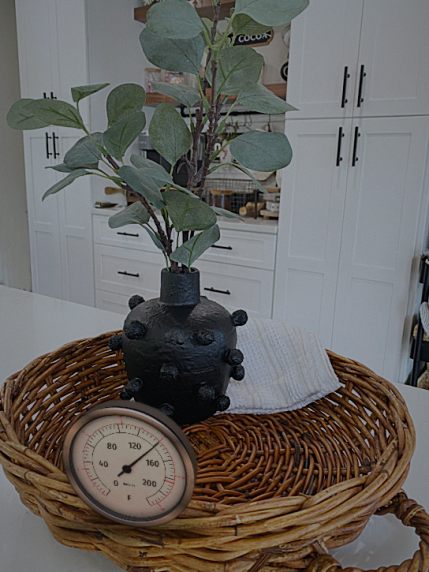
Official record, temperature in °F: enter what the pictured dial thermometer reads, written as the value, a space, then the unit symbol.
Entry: 140 °F
